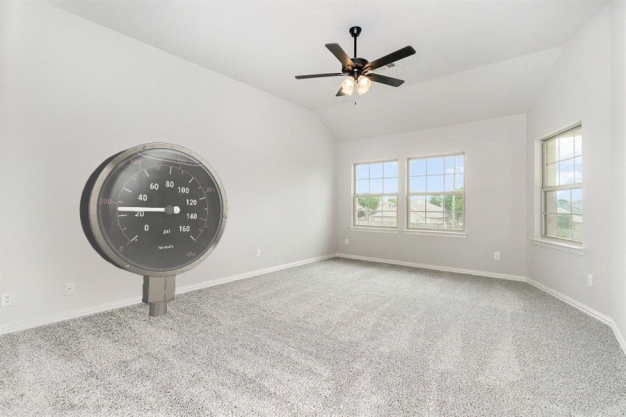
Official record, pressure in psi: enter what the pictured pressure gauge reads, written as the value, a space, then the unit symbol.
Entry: 25 psi
